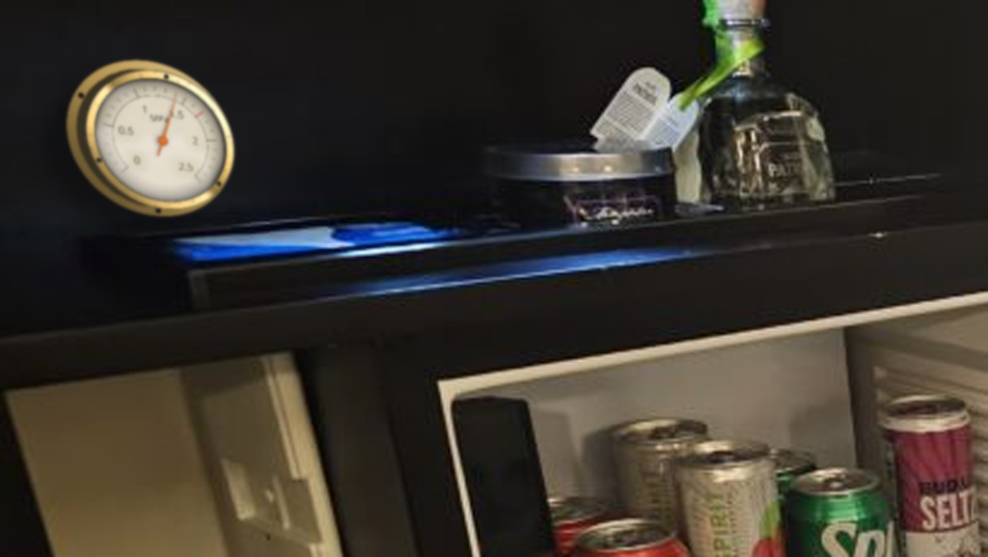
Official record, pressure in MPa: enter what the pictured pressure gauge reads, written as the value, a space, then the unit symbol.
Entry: 1.4 MPa
